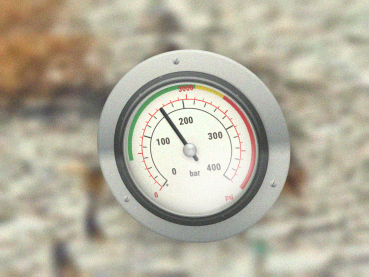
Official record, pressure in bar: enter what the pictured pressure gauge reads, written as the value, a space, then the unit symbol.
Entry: 160 bar
